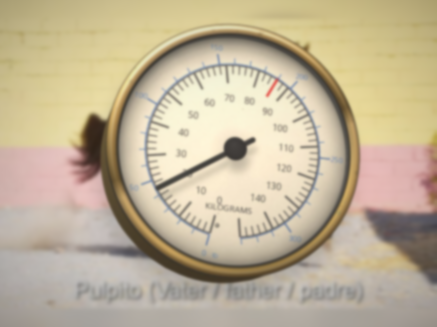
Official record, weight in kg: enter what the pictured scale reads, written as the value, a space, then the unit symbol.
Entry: 20 kg
